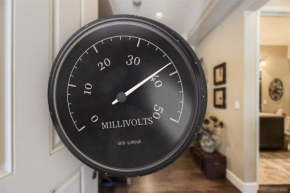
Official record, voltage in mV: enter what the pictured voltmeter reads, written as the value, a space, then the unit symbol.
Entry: 38 mV
